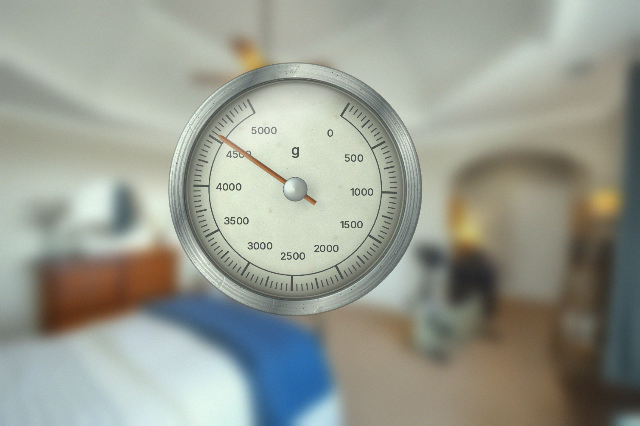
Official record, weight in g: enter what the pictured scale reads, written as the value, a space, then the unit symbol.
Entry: 4550 g
